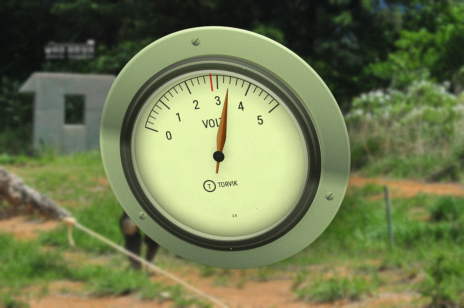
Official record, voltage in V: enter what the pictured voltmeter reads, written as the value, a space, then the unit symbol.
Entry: 3.4 V
